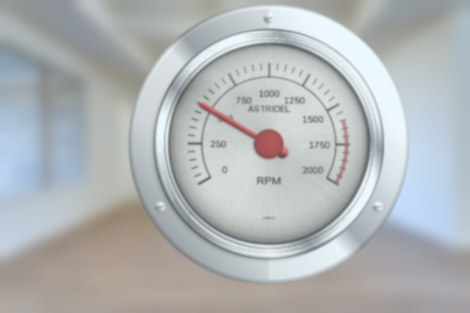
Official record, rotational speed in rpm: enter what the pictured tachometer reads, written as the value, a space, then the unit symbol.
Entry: 500 rpm
